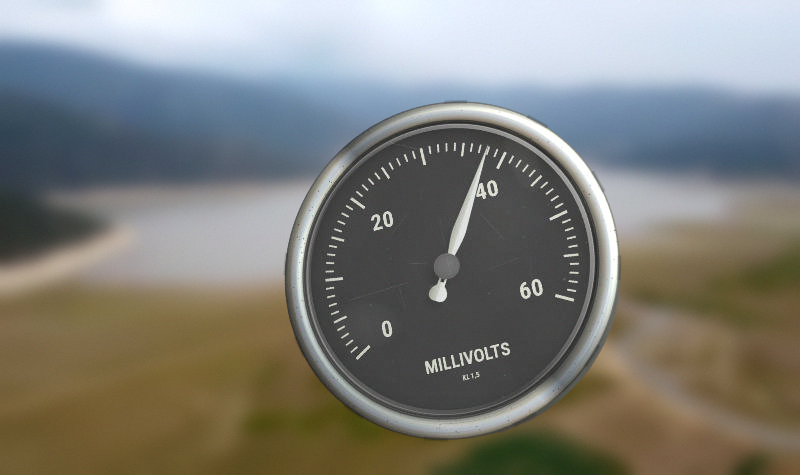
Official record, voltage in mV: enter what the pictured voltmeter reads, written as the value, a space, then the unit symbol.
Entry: 38 mV
